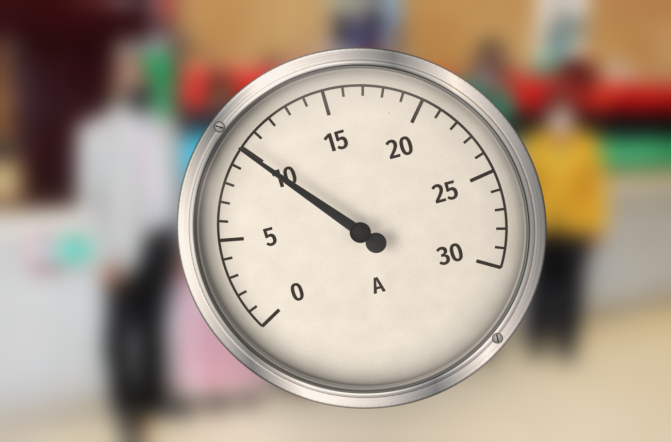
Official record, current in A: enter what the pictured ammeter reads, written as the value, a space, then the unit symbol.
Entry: 10 A
